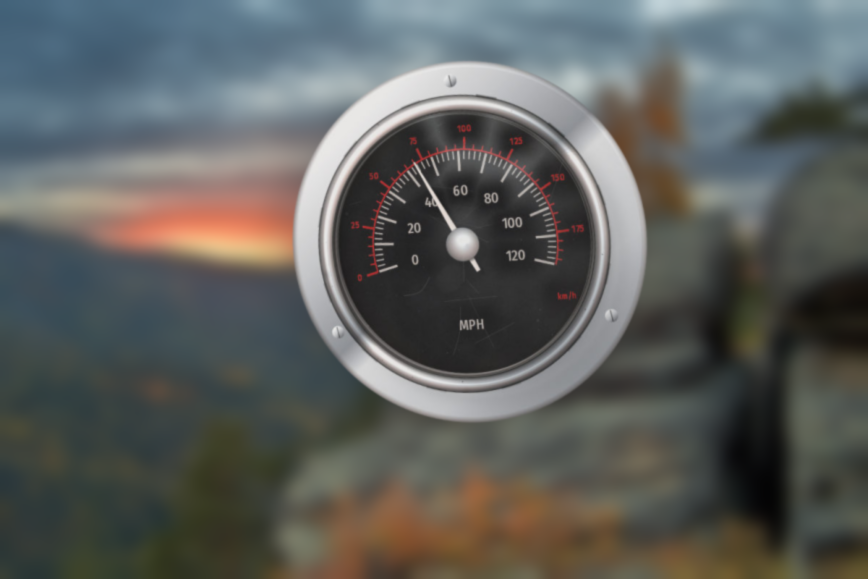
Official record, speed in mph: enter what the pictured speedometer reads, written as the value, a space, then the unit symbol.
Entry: 44 mph
